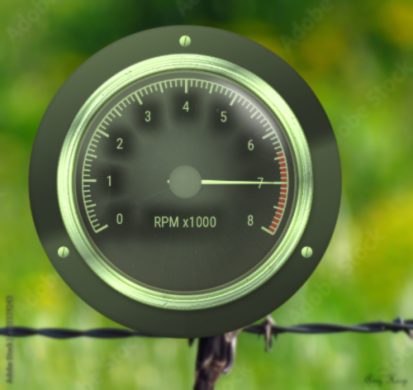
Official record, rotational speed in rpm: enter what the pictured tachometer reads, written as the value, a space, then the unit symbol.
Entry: 7000 rpm
